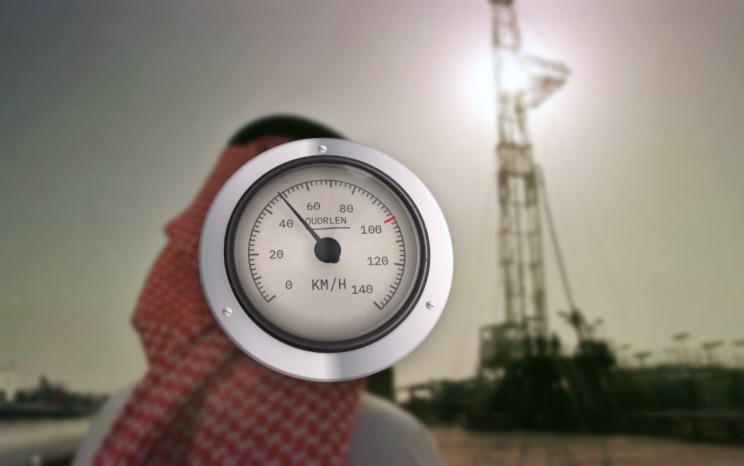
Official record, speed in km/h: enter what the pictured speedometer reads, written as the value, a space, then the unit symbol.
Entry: 48 km/h
